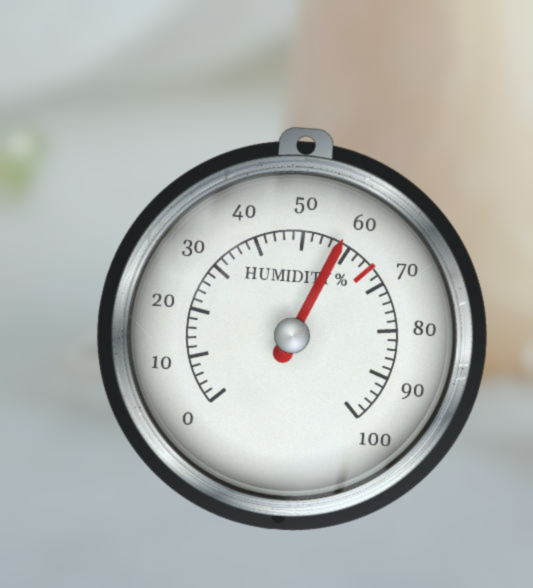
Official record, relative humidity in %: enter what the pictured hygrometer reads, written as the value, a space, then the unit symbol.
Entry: 58 %
